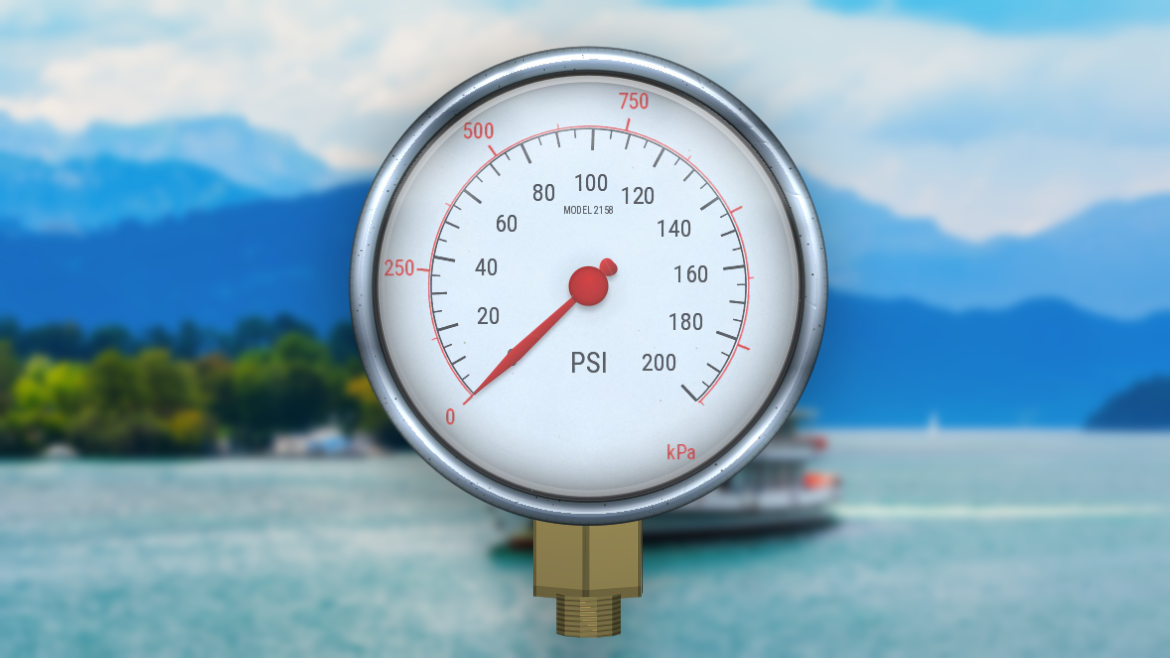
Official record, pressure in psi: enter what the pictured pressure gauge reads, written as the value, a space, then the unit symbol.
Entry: 0 psi
